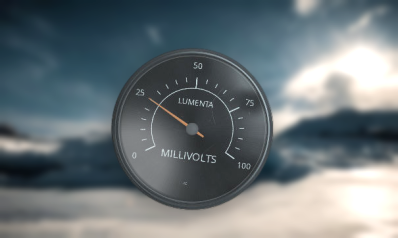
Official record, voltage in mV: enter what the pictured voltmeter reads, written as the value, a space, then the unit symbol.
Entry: 25 mV
